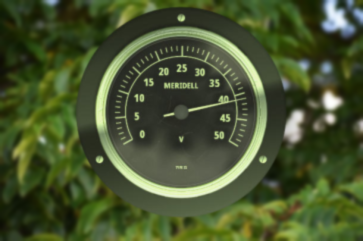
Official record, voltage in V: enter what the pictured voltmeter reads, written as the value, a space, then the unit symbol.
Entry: 41 V
